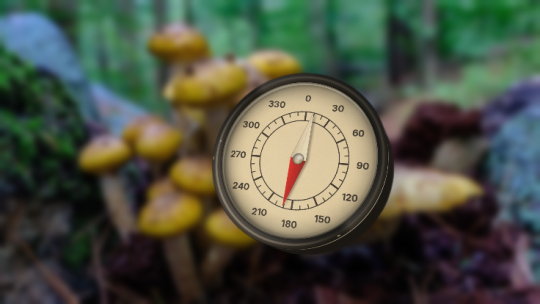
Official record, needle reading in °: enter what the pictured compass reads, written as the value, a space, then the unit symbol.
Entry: 190 °
